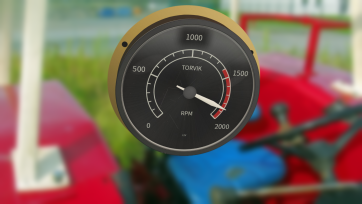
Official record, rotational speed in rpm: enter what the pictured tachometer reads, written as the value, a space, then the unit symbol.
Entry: 1850 rpm
